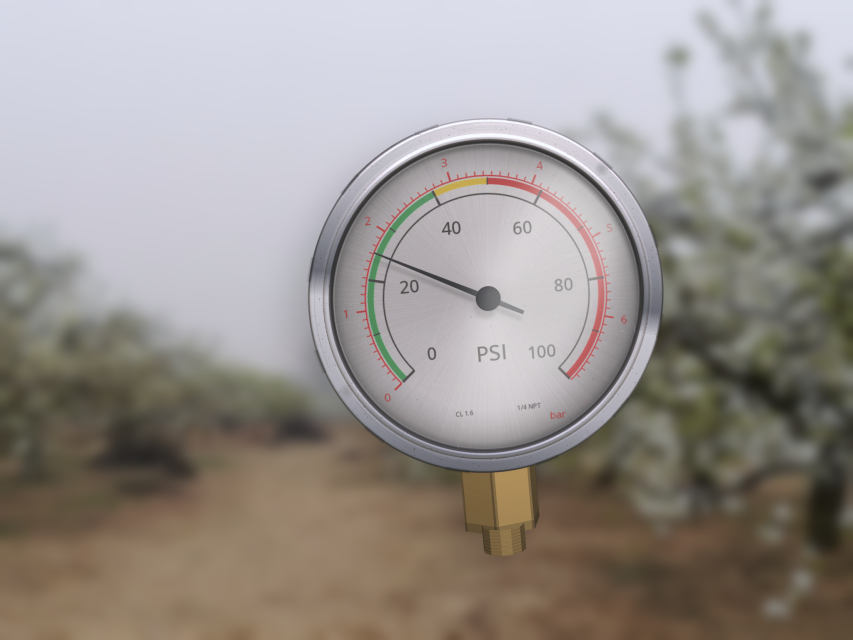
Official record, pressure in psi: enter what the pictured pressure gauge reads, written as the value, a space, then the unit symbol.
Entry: 25 psi
